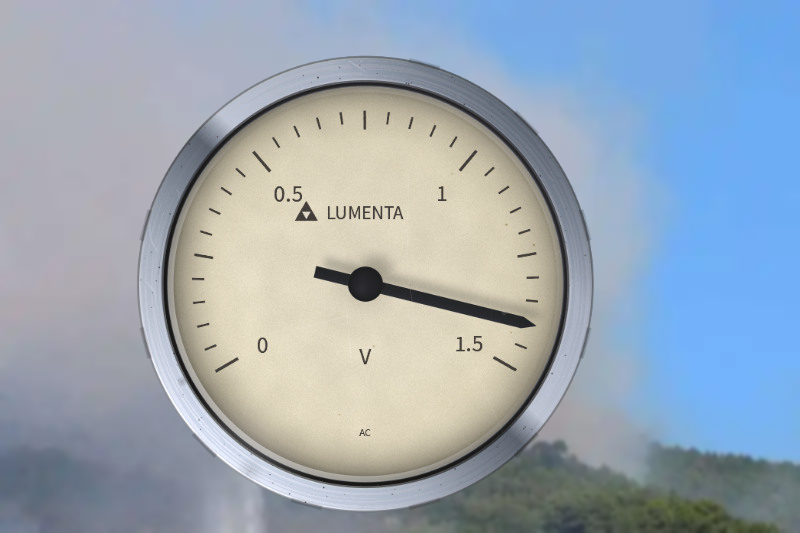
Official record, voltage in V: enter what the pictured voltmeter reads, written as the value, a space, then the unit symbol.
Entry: 1.4 V
